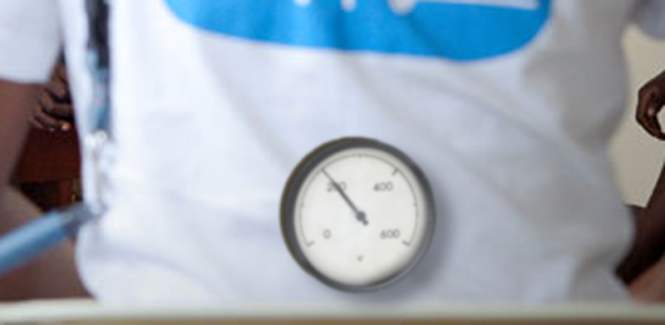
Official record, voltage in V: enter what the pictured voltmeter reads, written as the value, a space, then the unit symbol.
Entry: 200 V
